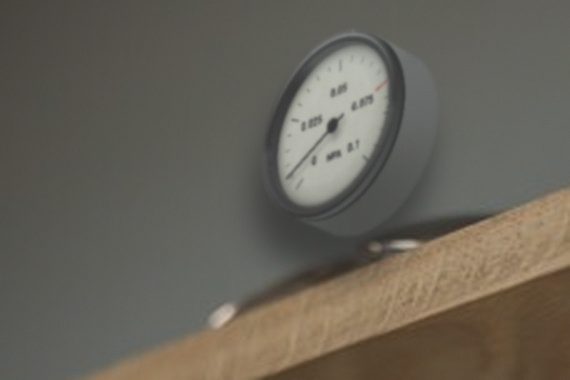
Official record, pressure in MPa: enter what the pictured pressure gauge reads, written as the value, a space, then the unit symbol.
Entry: 0.005 MPa
